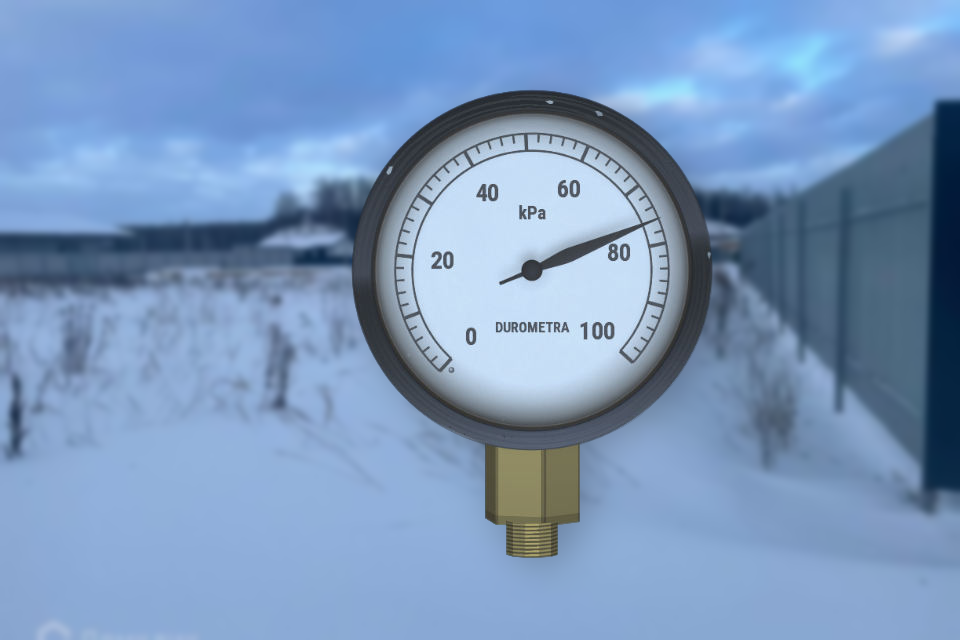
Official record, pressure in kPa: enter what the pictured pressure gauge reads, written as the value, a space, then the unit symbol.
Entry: 76 kPa
